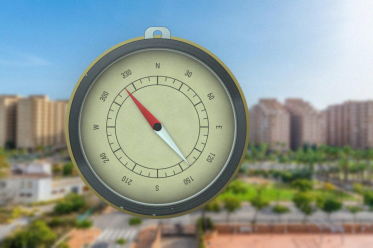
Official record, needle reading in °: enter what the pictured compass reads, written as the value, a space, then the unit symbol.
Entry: 320 °
